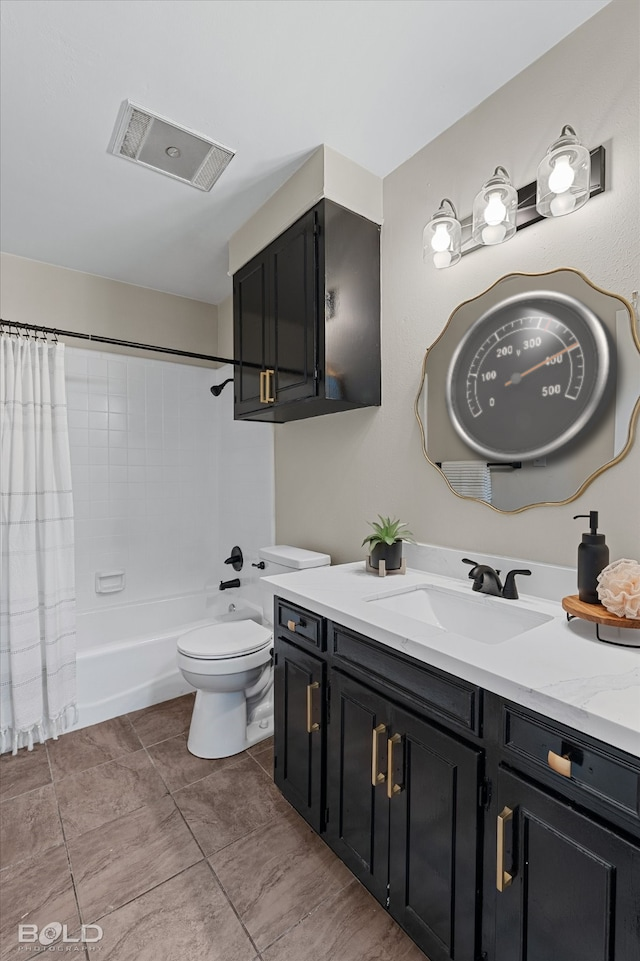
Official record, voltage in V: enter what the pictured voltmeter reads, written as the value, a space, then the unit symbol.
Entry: 400 V
